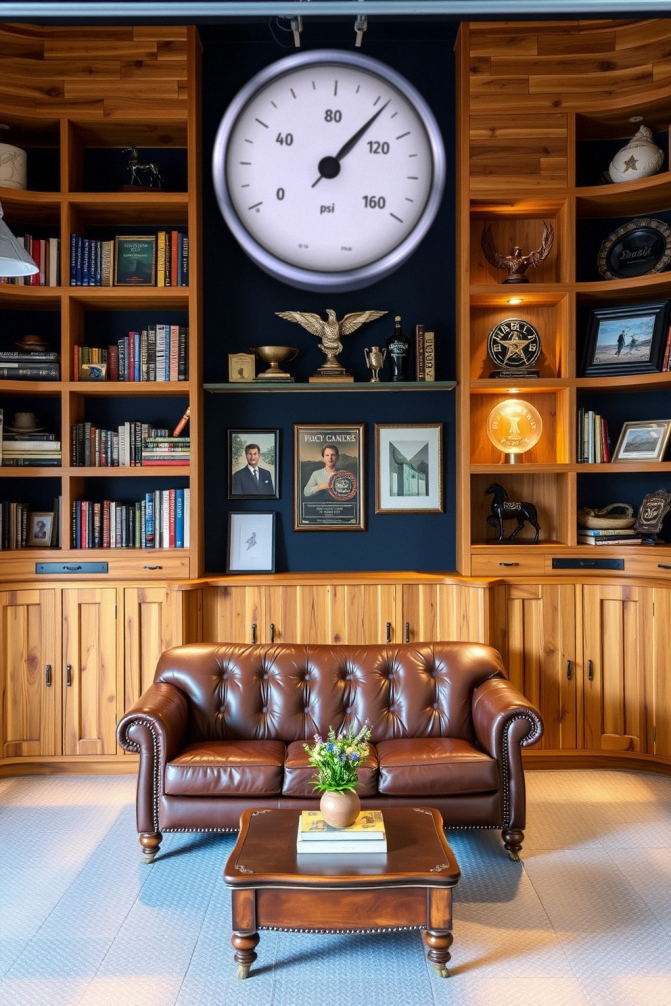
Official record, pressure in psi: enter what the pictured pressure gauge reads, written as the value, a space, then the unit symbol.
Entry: 105 psi
